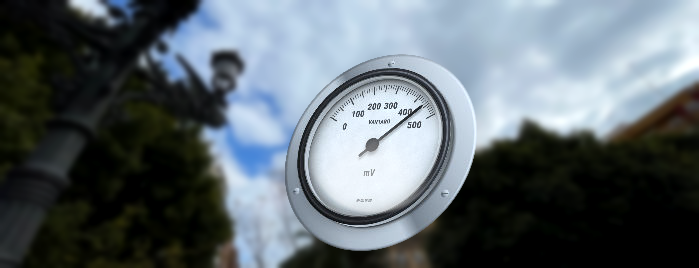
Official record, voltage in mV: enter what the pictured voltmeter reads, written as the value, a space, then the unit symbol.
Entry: 450 mV
